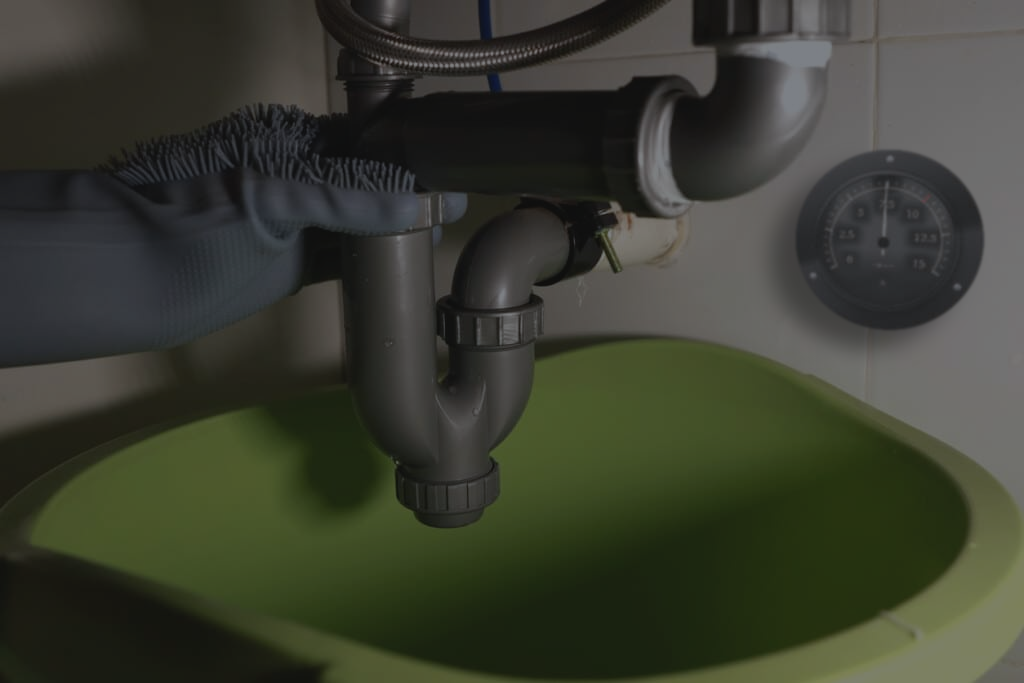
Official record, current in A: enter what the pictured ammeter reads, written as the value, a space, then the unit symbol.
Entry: 7.5 A
